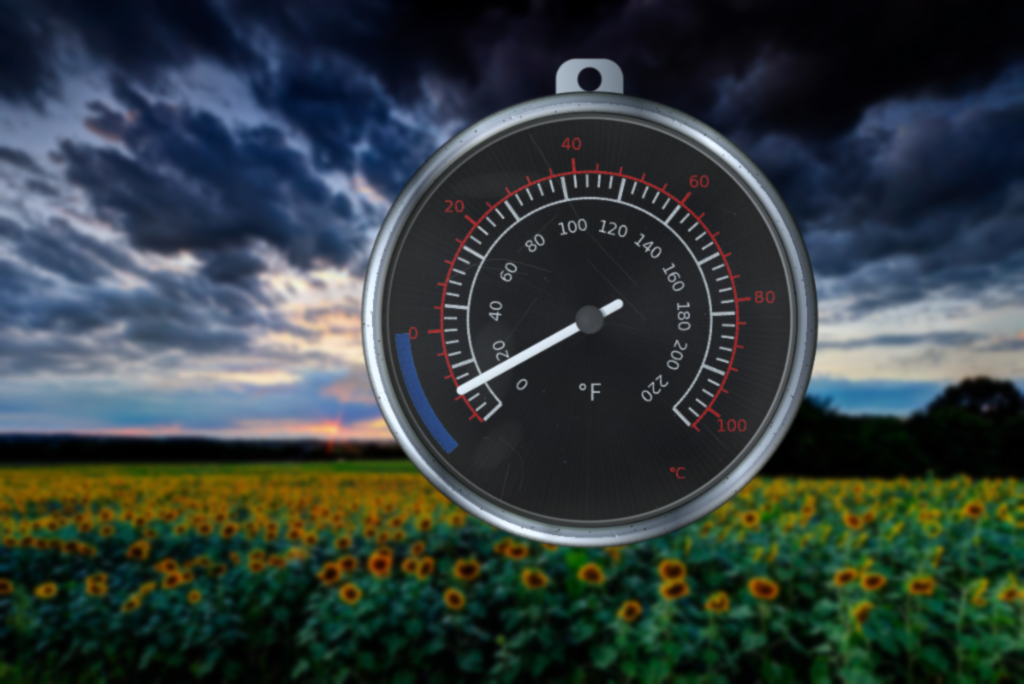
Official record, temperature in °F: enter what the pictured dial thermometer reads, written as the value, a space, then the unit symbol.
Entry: 12 °F
